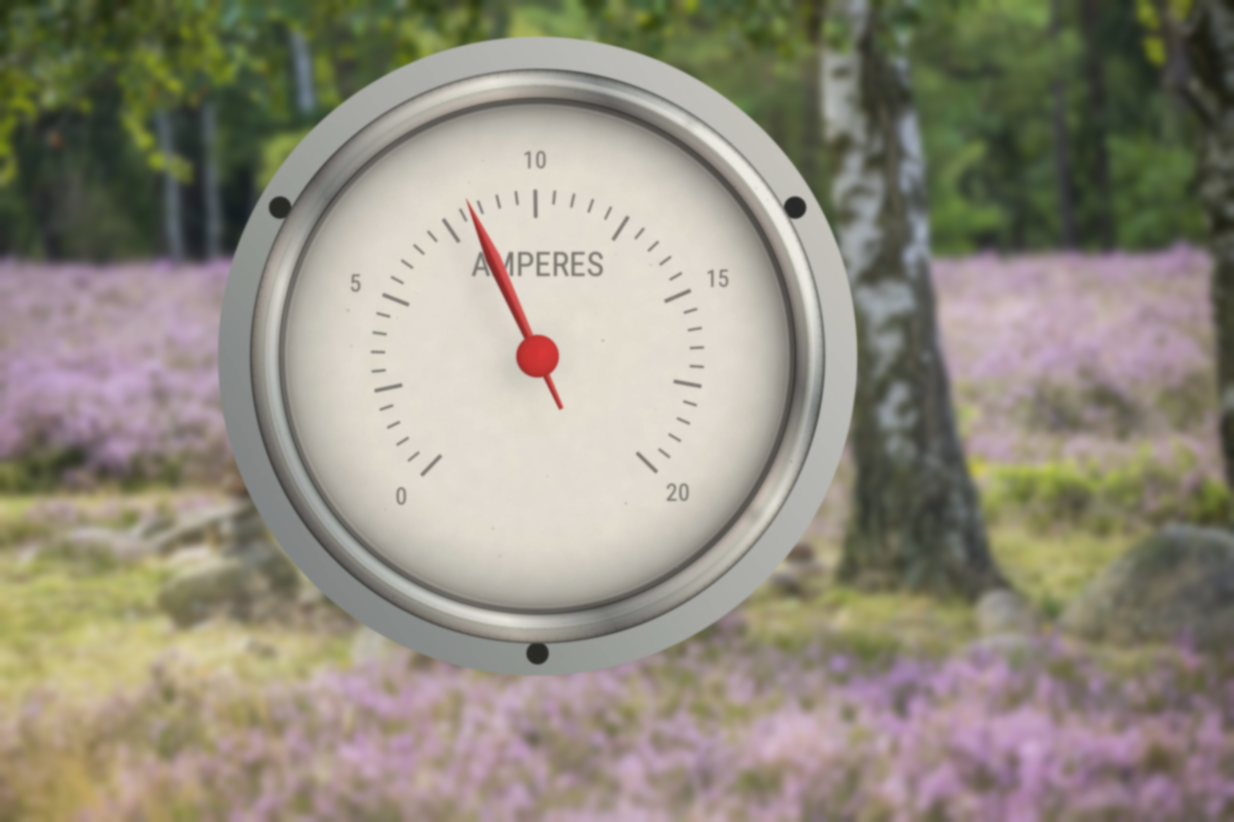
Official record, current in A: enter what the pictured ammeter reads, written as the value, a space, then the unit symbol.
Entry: 8.25 A
